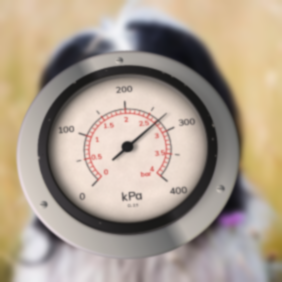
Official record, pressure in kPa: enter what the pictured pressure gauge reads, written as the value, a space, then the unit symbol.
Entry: 275 kPa
